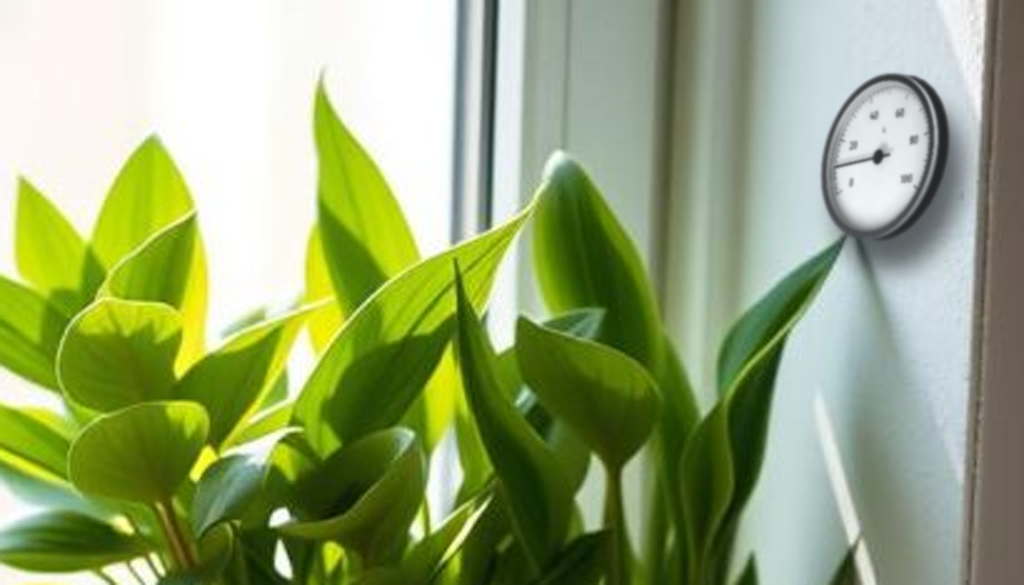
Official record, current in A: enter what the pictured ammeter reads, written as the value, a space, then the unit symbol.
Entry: 10 A
